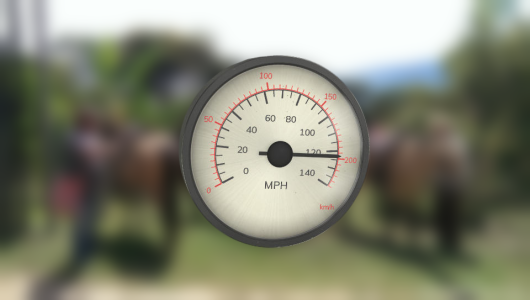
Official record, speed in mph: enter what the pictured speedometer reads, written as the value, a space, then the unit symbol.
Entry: 122.5 mph
